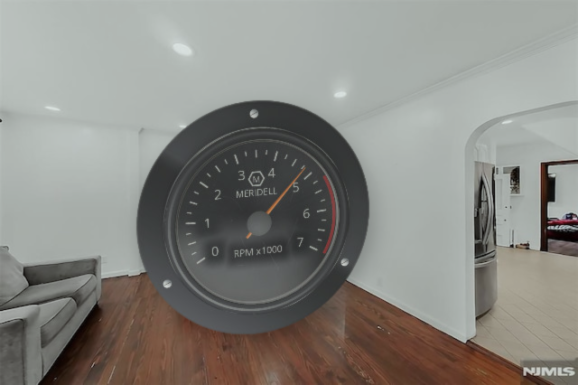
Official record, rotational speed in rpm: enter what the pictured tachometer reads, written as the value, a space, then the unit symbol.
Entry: 4750 rpm
